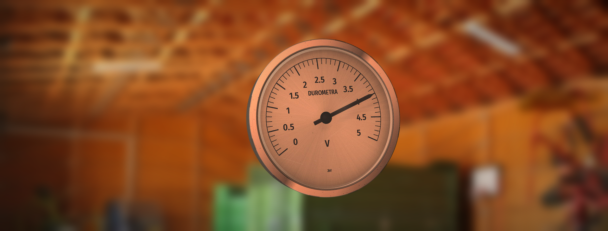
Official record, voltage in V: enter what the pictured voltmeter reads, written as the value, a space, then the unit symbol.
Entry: 4 V
